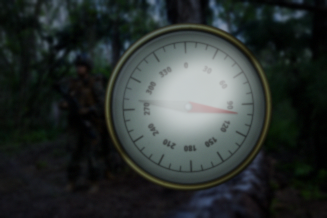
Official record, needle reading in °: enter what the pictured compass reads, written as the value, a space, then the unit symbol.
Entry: 100 °
